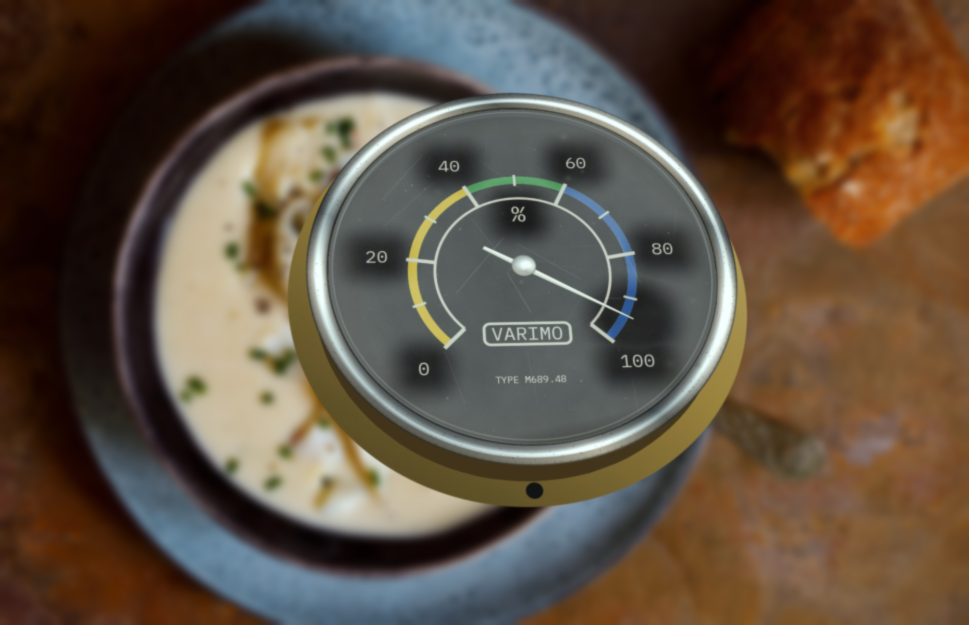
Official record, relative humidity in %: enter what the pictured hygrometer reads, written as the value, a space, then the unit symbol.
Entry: 95 %
